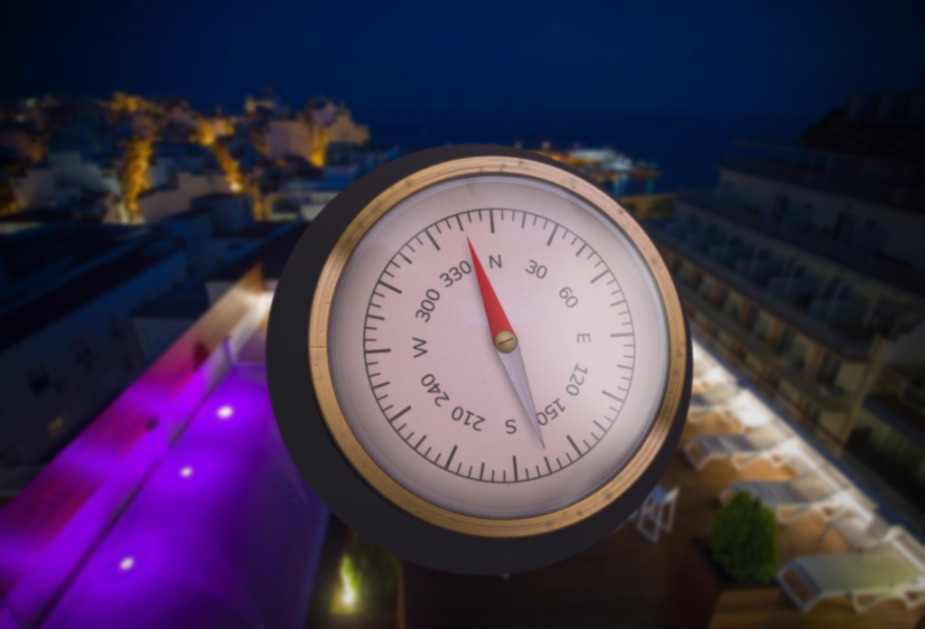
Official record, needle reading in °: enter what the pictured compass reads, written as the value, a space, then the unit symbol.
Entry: 345 °
